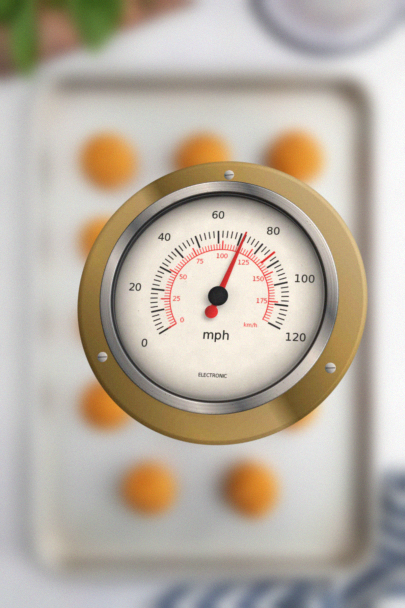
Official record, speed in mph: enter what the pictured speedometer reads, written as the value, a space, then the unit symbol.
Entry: 72 mph
